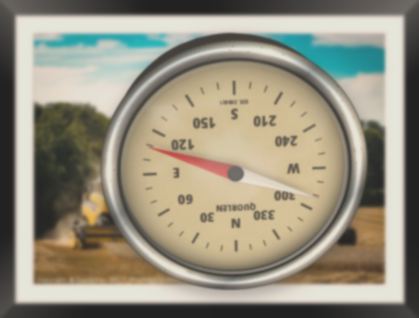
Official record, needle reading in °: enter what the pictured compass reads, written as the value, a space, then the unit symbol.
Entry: 110 °
